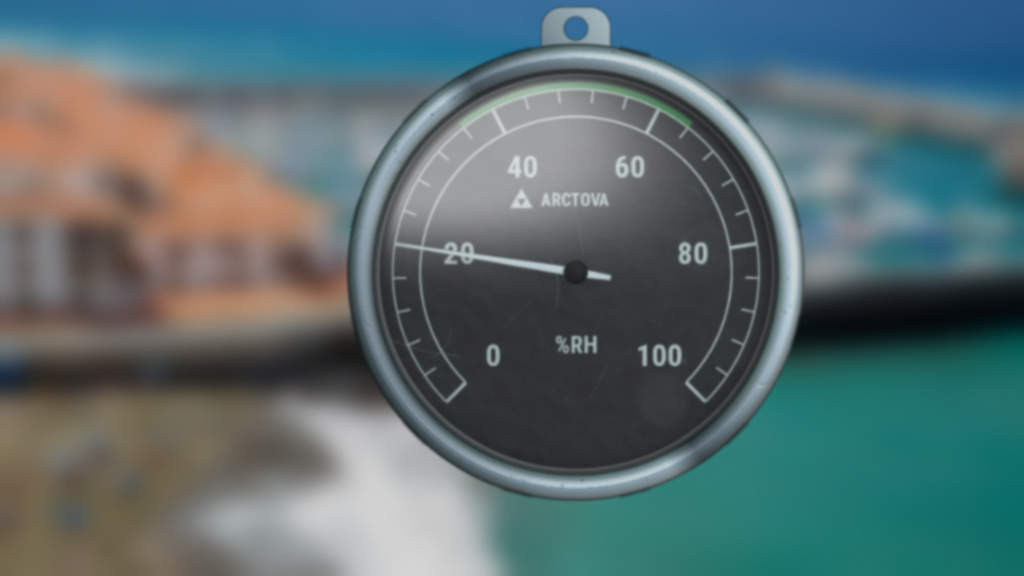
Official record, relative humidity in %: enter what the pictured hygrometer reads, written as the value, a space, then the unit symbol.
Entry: 20 %
